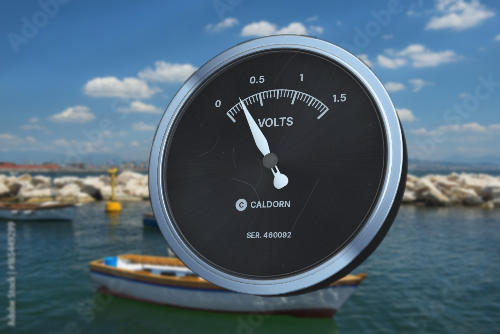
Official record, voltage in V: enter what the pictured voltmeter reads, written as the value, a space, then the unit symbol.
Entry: 0.25 V
